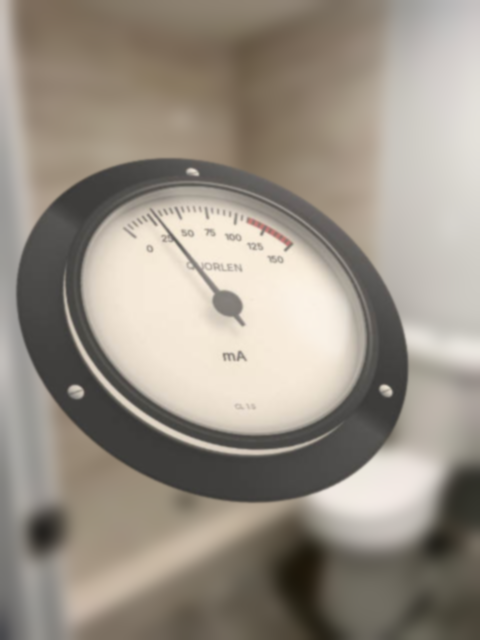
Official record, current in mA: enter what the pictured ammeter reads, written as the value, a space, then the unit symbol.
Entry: 25 mA
